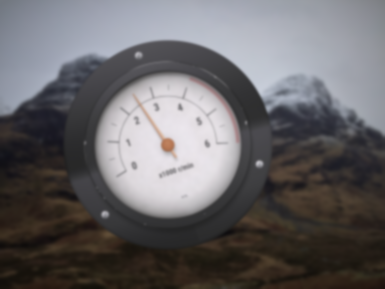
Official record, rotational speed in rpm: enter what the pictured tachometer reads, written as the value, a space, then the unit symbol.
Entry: 2500 rpm
